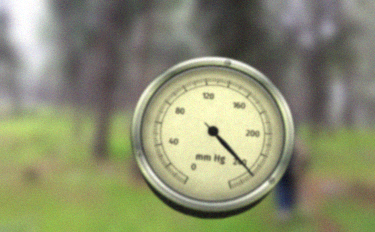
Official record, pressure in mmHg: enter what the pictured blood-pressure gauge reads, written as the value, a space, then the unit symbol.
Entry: 240 mmHg
